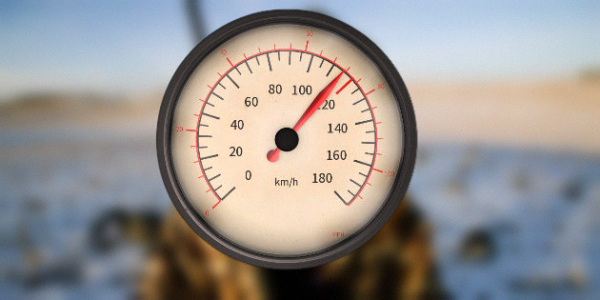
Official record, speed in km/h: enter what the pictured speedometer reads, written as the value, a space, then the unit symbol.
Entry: 115 km/h
